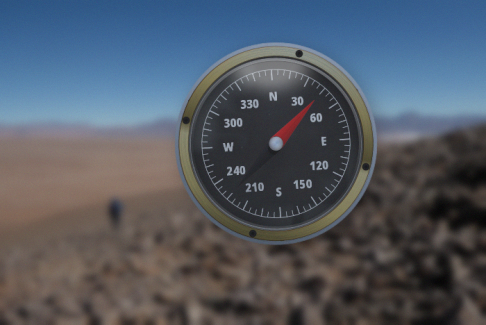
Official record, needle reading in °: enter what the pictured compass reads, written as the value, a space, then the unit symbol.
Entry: 45 °
